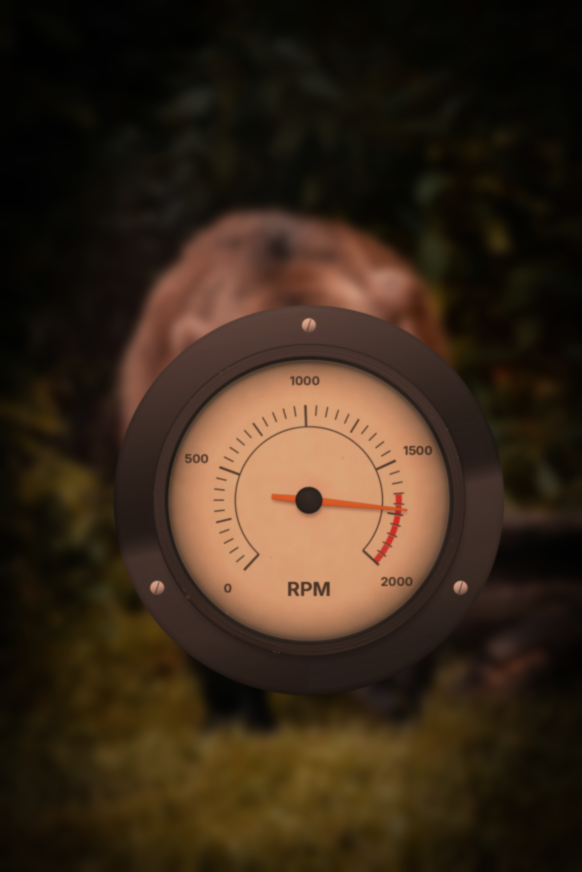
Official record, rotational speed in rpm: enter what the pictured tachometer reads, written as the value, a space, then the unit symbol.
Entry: 1725 rpm
